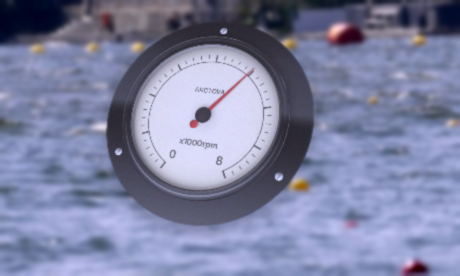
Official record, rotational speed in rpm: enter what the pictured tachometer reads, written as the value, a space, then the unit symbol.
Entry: 5000 rpm
